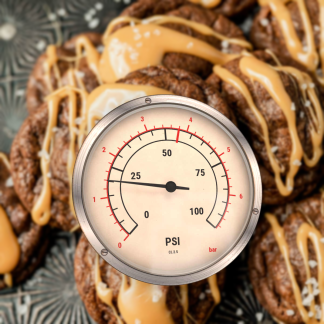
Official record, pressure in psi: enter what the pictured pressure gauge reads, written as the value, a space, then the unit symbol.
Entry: 20 psi
